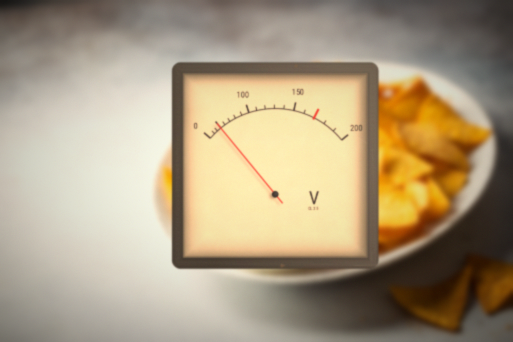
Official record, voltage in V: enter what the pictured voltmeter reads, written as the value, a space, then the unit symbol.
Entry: 50 V
